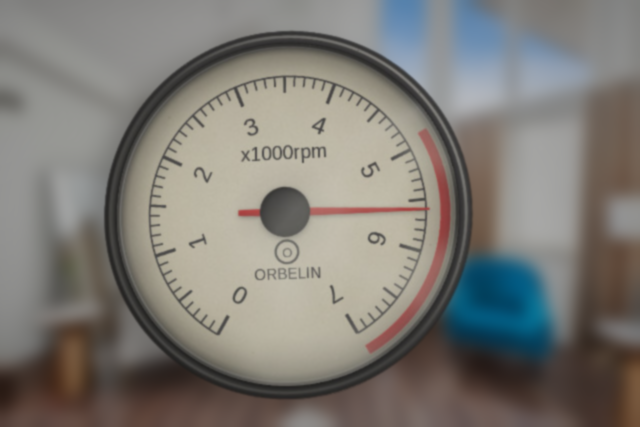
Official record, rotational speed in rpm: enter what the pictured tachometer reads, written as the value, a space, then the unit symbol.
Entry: 5600 rpm
